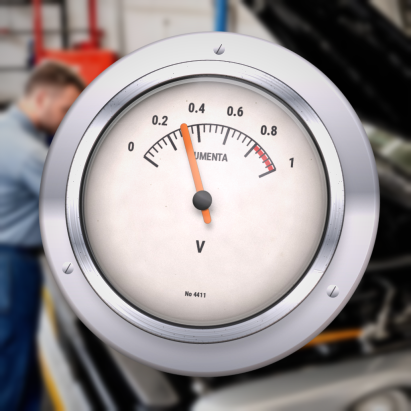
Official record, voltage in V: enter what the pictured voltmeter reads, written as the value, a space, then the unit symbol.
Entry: 0.32 V
